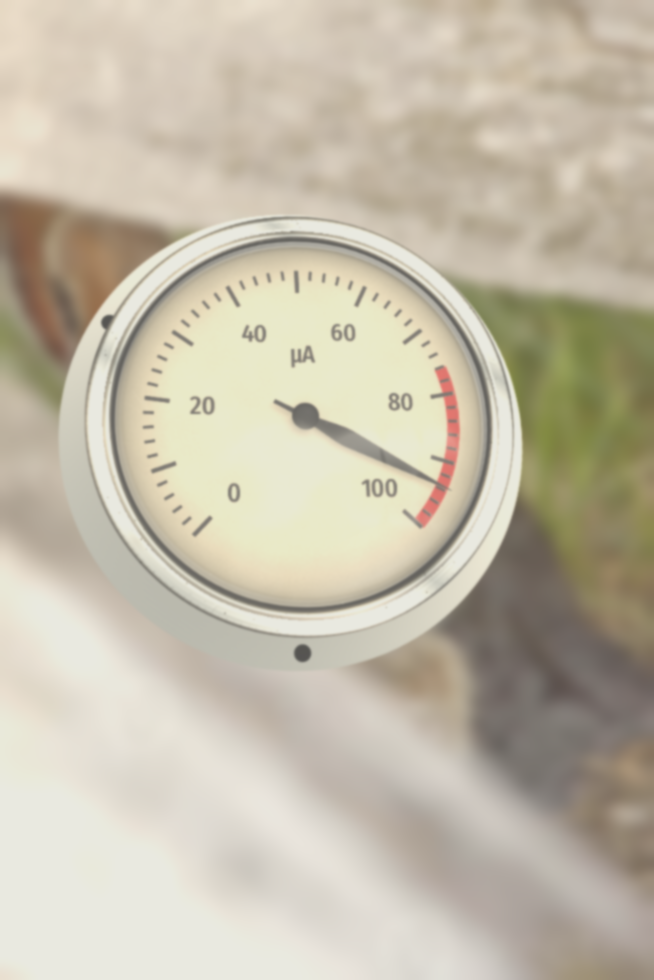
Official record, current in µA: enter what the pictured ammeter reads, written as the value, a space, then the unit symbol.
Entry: 94 µA
